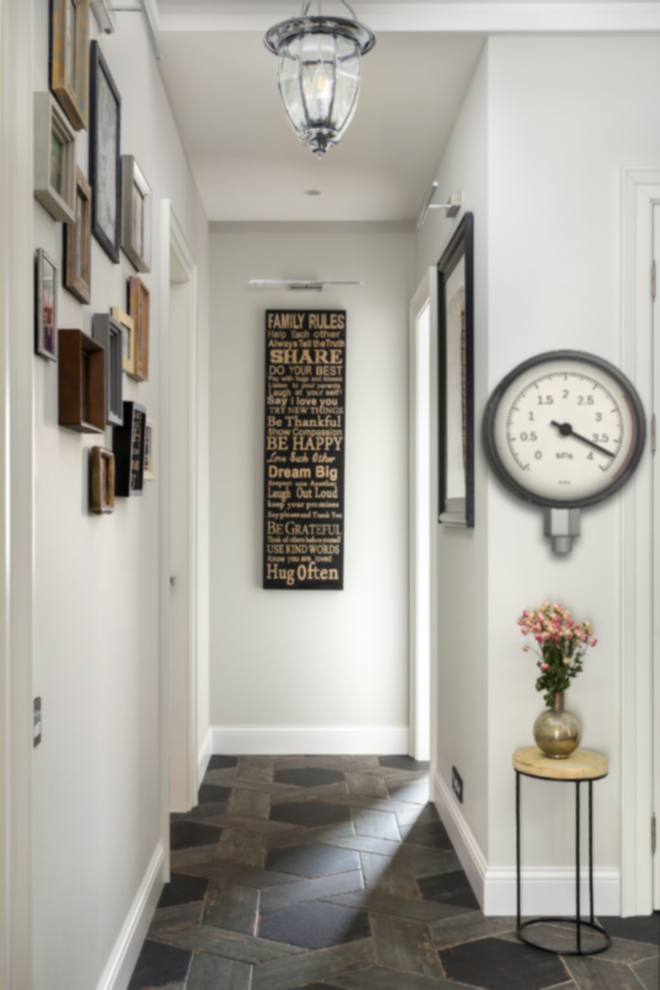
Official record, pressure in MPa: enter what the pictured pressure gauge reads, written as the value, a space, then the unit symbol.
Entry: 3.75 MPa
